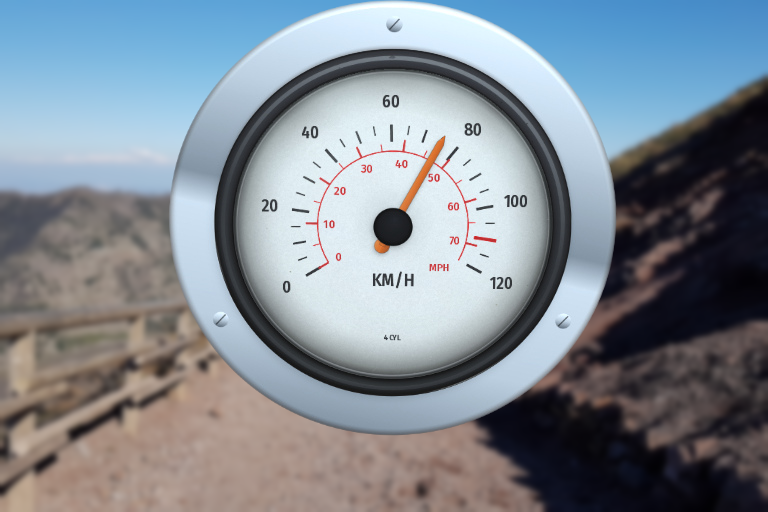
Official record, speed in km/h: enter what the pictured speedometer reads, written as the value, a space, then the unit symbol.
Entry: 75 km/h
